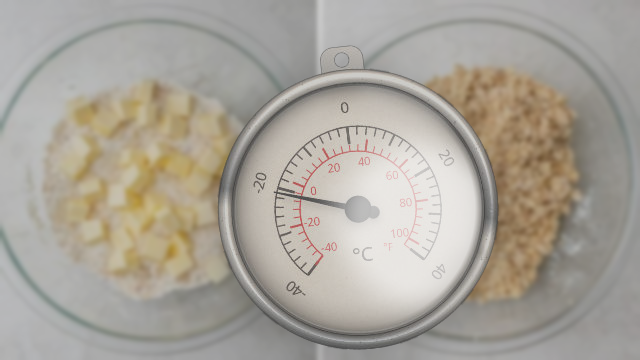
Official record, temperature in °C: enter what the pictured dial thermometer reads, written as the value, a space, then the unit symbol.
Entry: -21 °C
